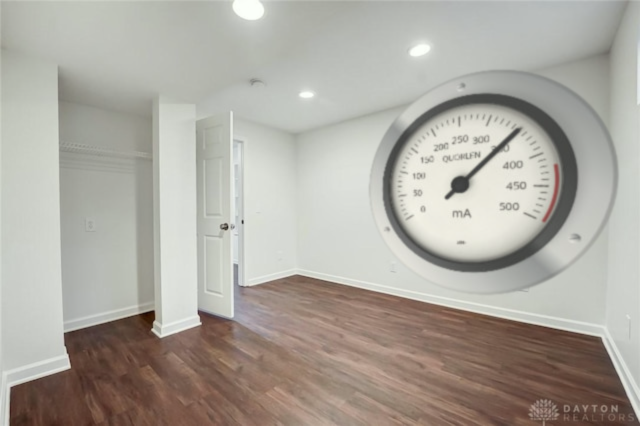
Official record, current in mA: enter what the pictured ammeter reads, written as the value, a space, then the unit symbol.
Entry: 350 mA
